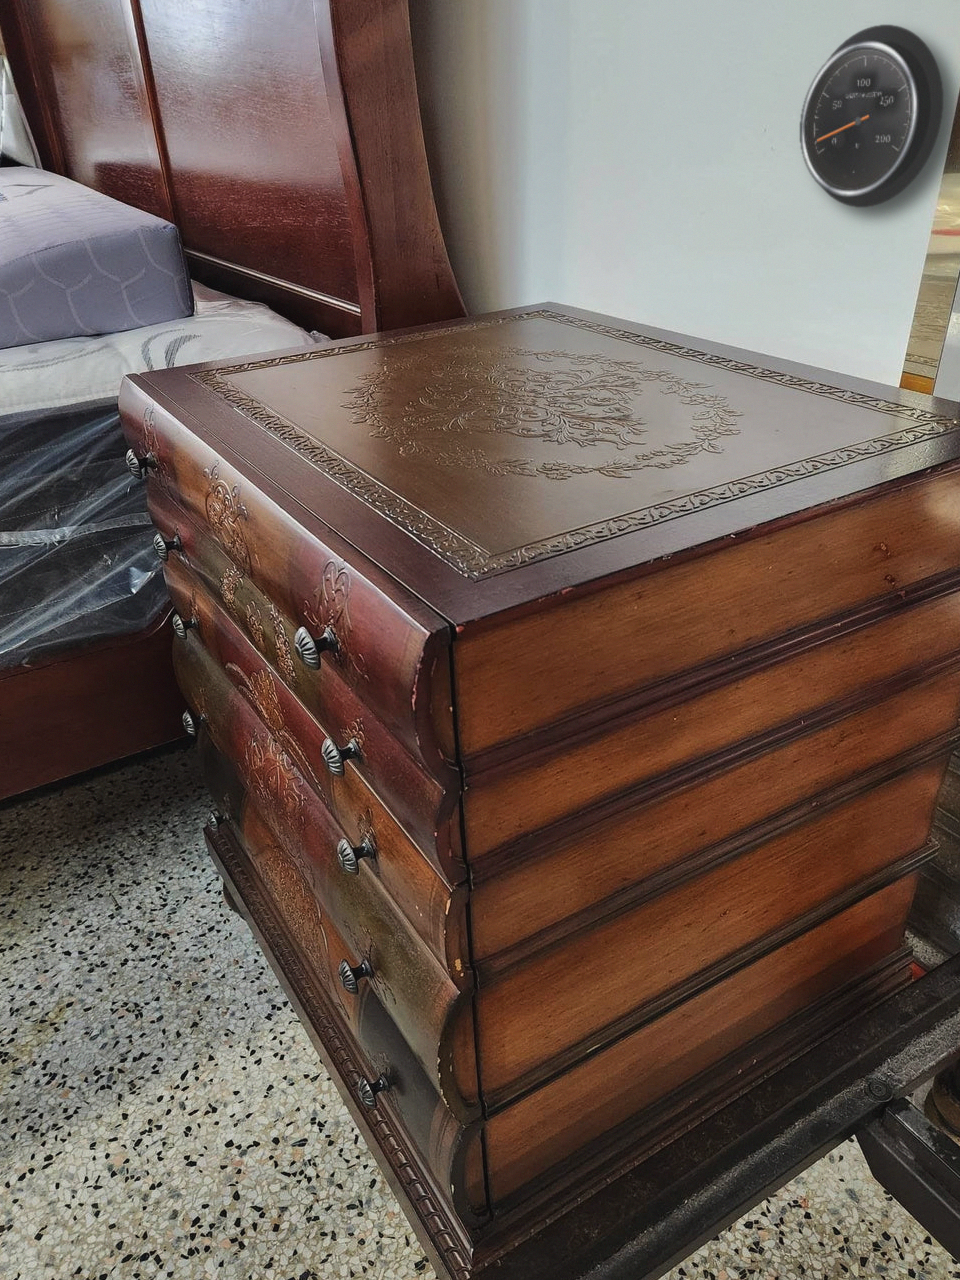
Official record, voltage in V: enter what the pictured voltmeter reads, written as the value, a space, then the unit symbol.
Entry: 10 V
